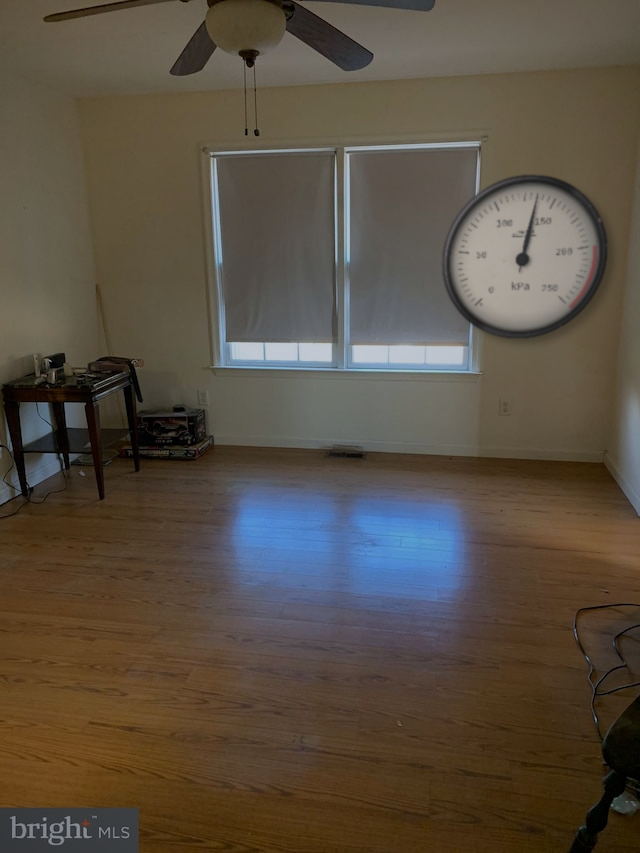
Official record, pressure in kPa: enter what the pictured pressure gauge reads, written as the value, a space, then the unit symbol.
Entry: 135 kPa
